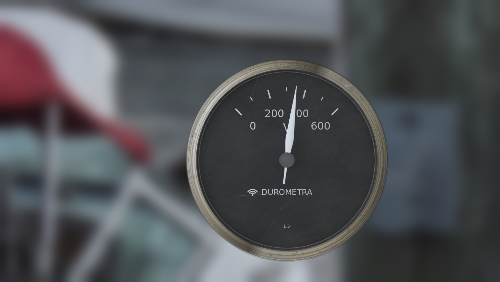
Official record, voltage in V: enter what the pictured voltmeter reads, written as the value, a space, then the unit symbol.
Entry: 350 V
